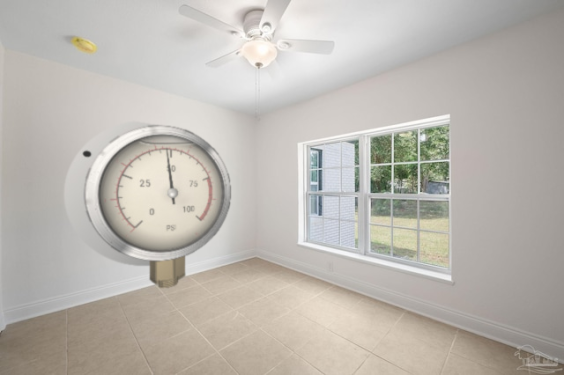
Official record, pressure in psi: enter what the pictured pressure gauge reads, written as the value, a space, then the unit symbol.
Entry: 47.5 psi
